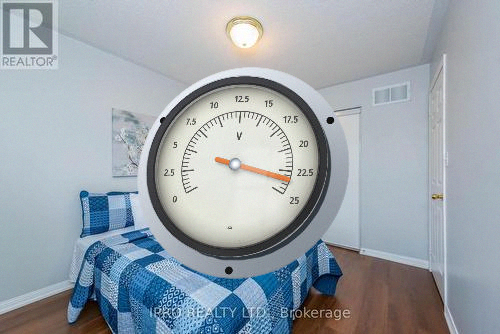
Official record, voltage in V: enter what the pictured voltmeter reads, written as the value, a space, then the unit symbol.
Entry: 23.5 V
